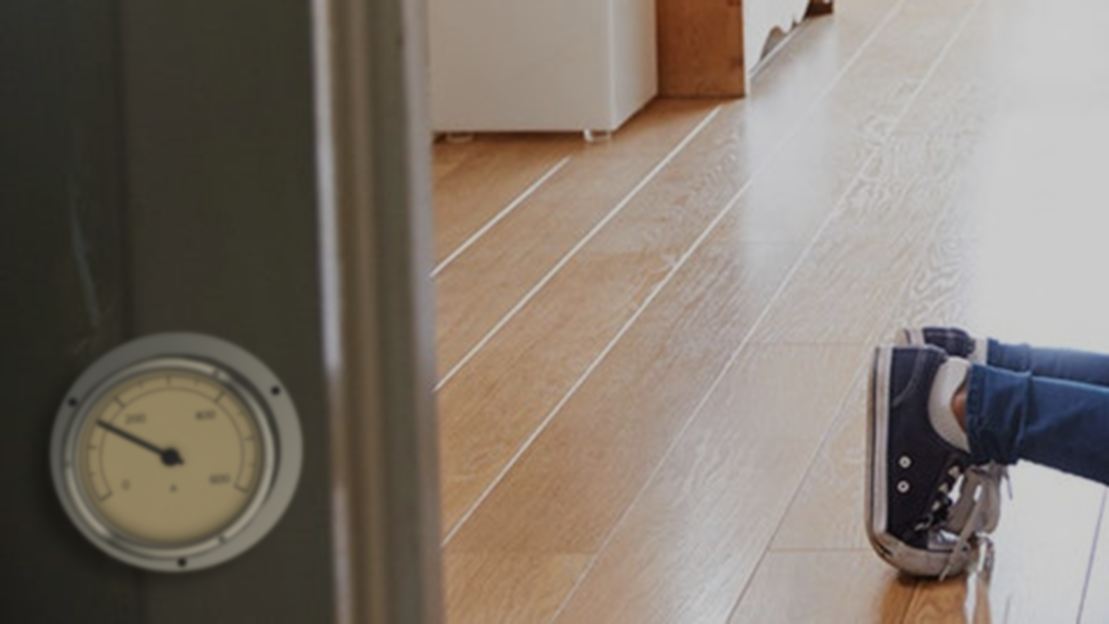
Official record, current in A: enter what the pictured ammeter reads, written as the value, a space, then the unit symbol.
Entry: 150 A
